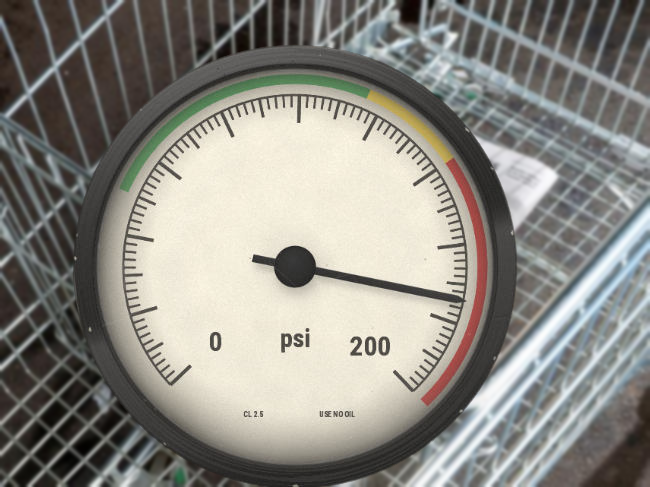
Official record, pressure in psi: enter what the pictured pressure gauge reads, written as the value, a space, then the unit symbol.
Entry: 174 psi
